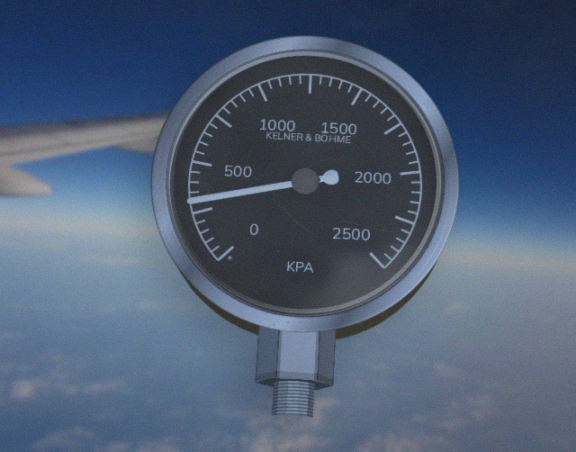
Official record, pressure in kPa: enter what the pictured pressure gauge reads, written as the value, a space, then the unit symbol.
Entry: 300 kPa
